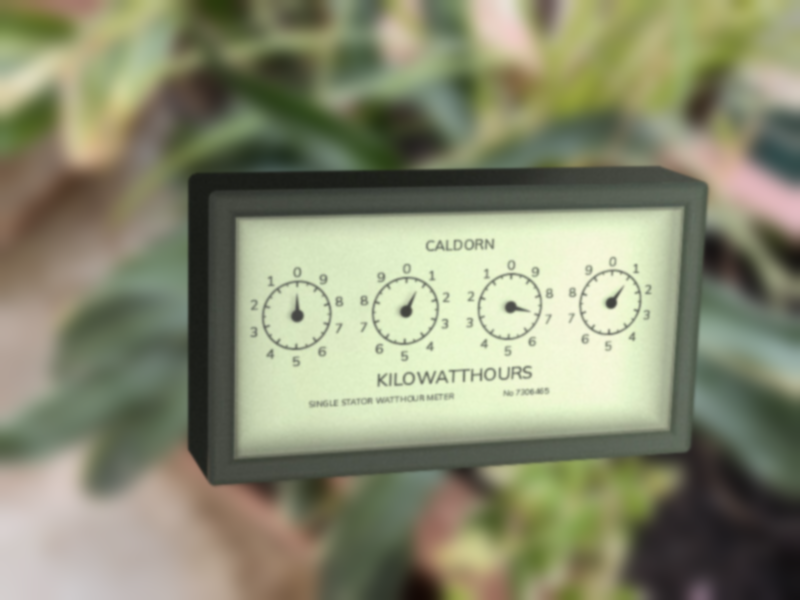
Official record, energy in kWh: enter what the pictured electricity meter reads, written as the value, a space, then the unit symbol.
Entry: 71 kWh
